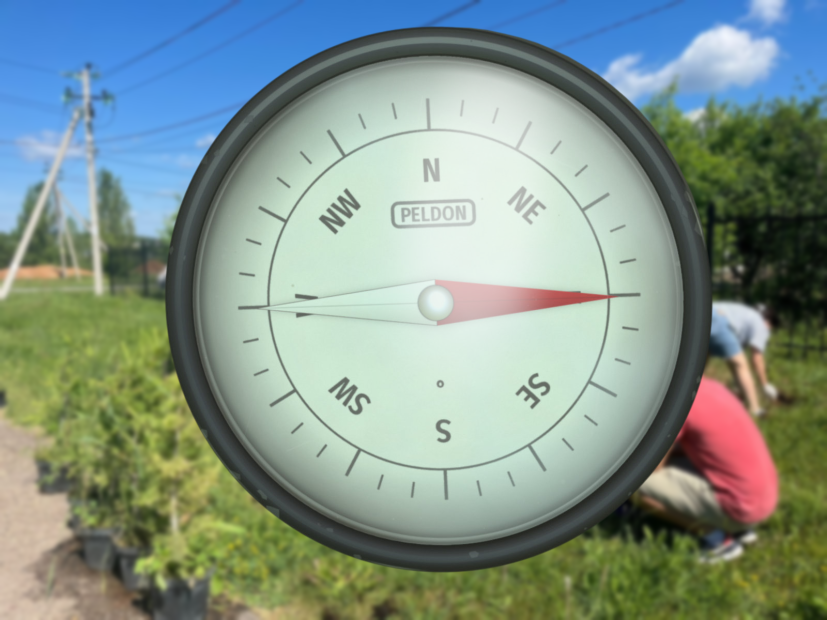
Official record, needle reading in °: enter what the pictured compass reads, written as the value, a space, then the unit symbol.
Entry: 90 °
